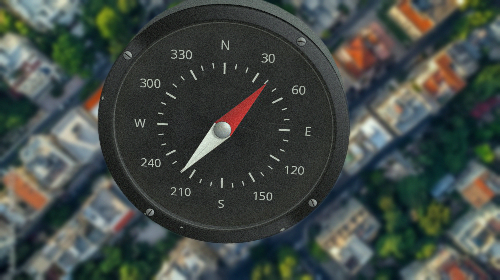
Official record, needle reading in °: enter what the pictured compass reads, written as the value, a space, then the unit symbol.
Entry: 40 °
